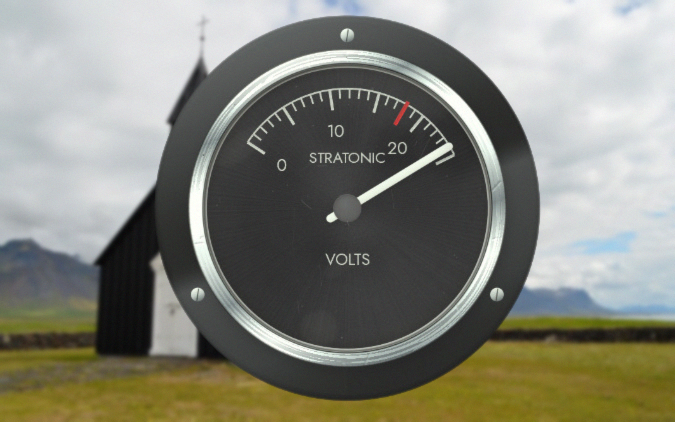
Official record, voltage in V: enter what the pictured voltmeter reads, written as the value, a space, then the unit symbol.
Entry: 24 V
